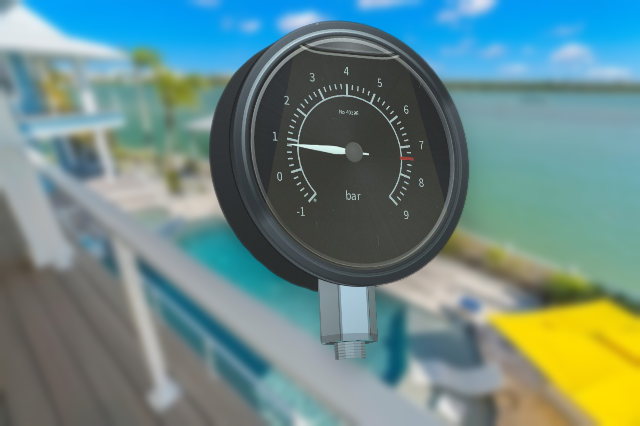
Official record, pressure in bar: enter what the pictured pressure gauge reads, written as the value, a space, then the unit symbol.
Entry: 0.8 bar
